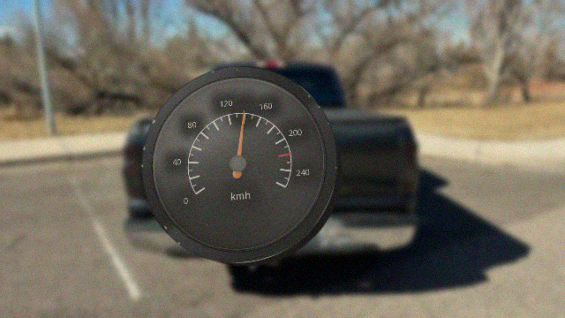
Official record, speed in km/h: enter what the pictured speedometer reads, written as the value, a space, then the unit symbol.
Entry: 140 km/h
